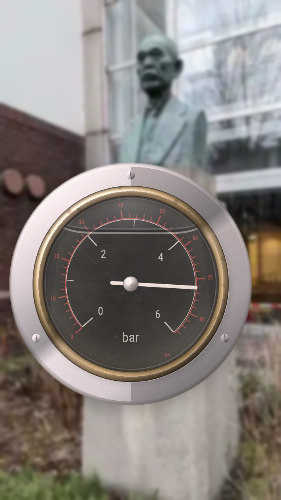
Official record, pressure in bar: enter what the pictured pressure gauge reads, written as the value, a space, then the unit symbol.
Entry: 5 bar
